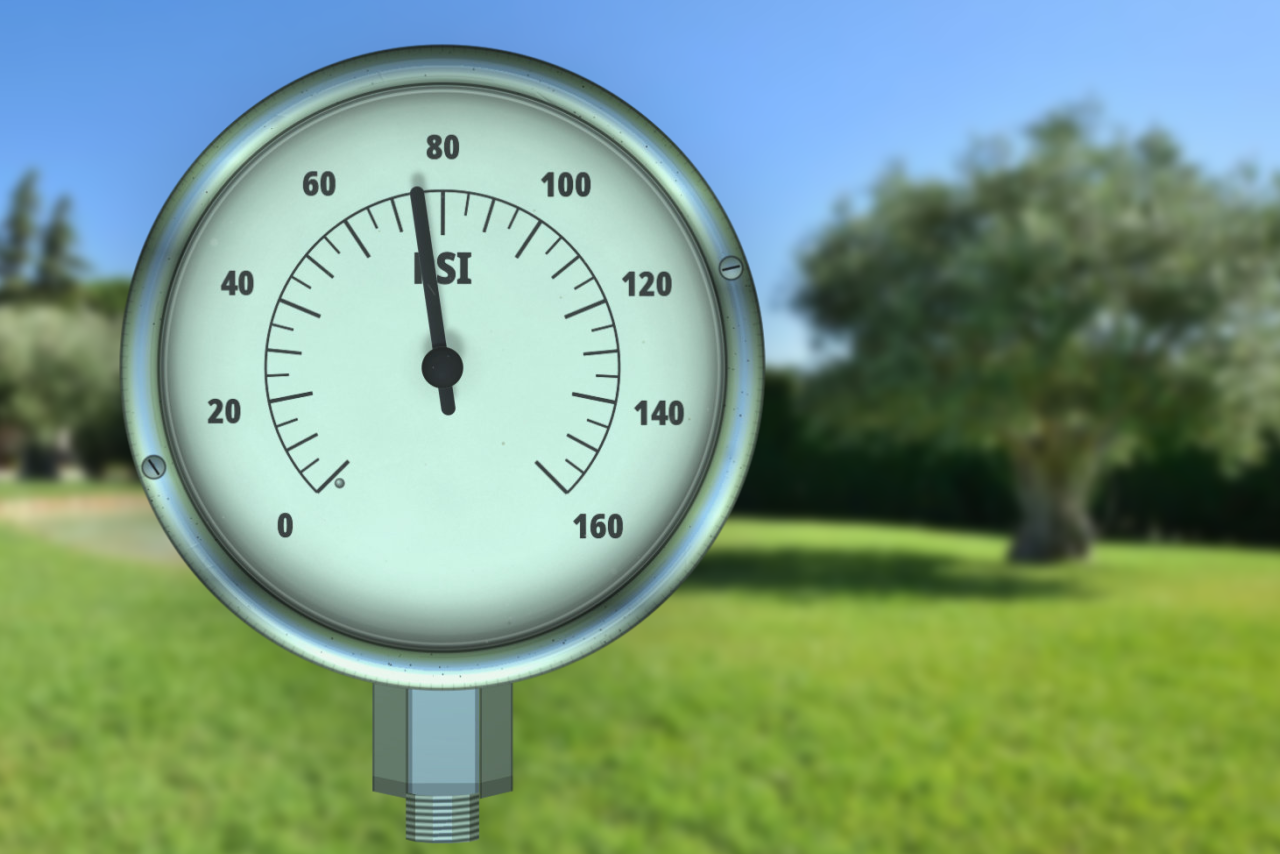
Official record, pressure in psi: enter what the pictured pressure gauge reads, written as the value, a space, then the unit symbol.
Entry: 75 psi
